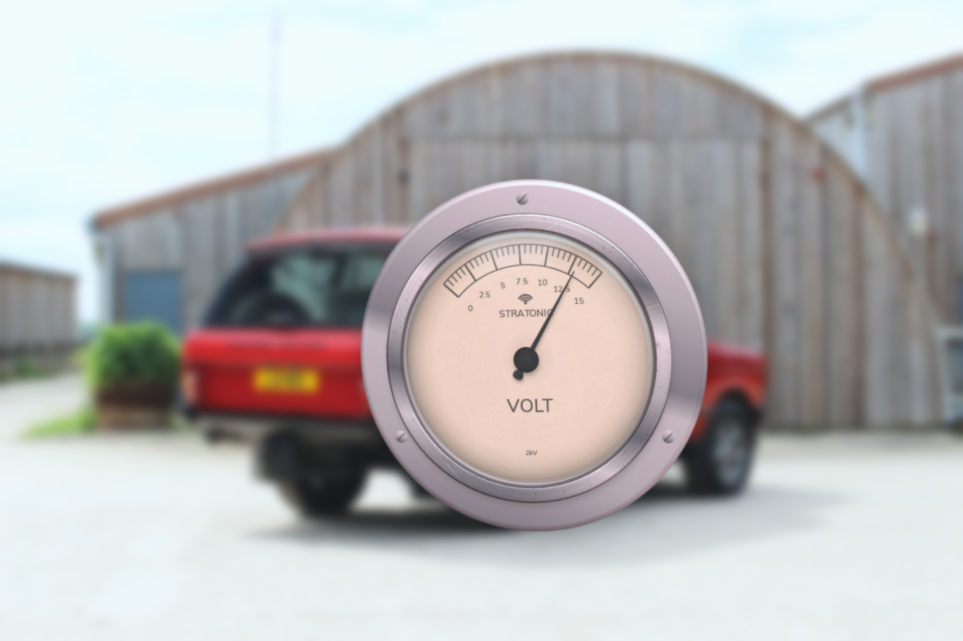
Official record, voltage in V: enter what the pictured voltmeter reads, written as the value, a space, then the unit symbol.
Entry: 13 V
